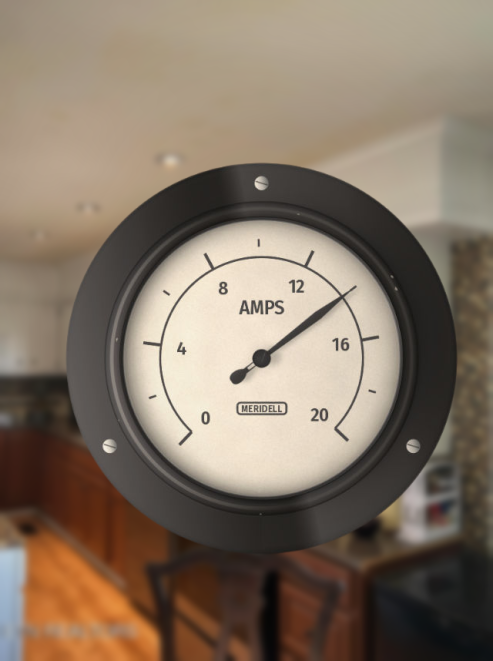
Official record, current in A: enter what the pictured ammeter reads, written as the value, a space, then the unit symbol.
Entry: 14 A
